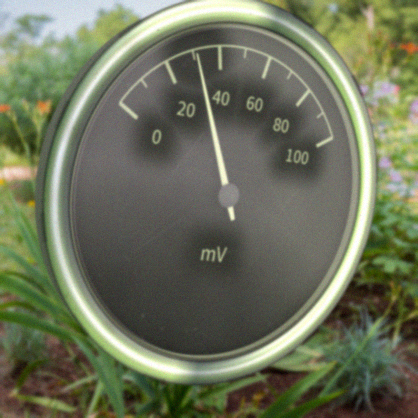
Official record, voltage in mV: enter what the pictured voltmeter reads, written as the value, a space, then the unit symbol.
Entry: 30 mV
